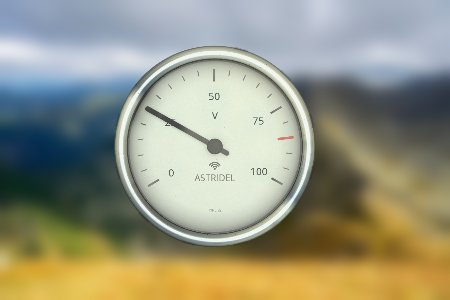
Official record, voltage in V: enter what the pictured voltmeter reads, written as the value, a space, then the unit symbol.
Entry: 25 V
